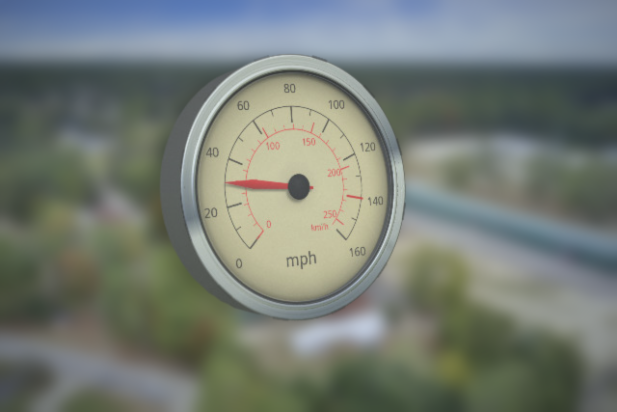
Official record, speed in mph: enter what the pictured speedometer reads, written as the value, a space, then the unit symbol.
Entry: 30 mph
